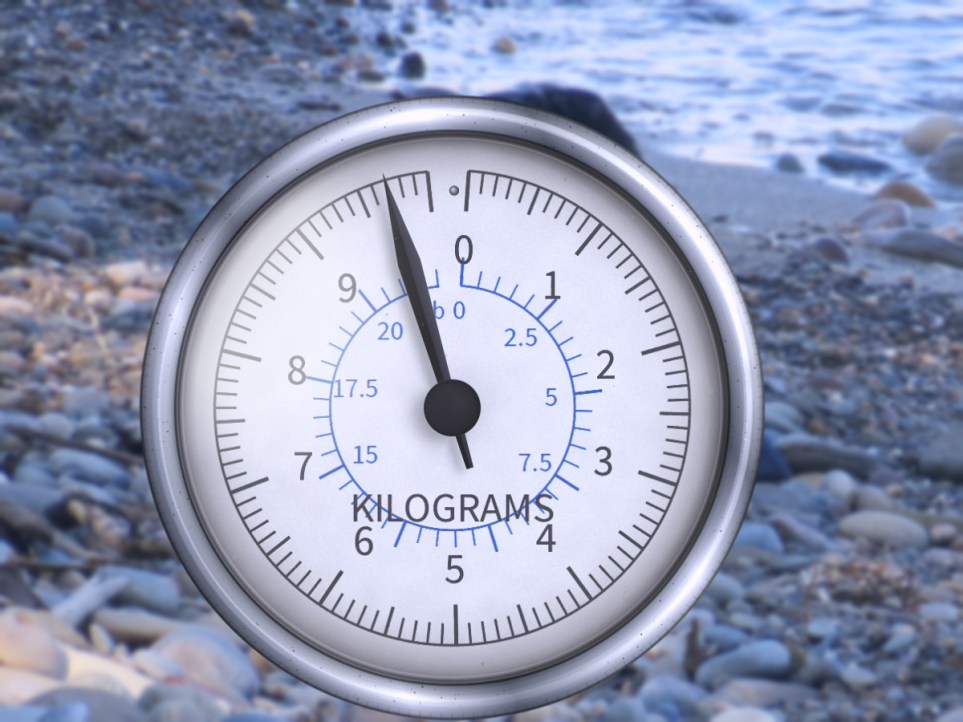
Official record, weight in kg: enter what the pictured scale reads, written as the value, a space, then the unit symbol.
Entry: 9.7 kg
